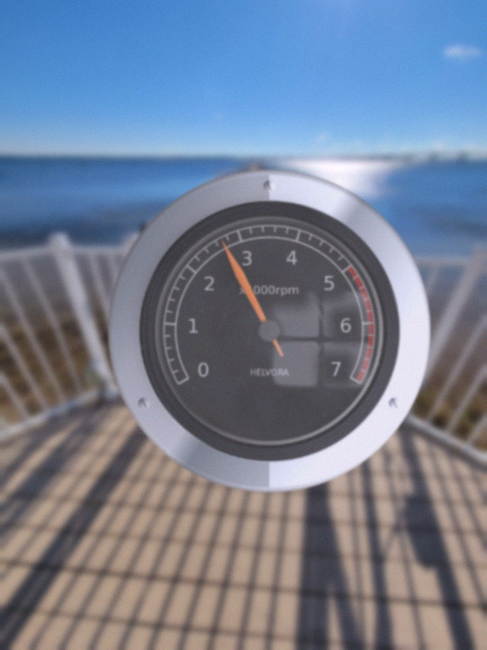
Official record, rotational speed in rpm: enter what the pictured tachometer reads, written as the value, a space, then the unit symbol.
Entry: 2700 rpm
